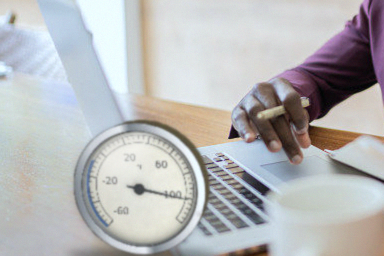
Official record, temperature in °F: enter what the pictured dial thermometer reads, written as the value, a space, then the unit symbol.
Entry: 100 °F
